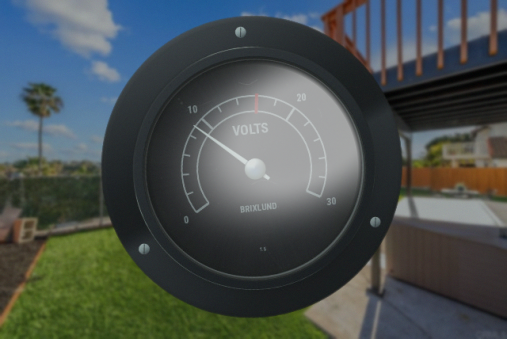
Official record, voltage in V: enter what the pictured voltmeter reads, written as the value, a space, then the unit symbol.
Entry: 9 V
